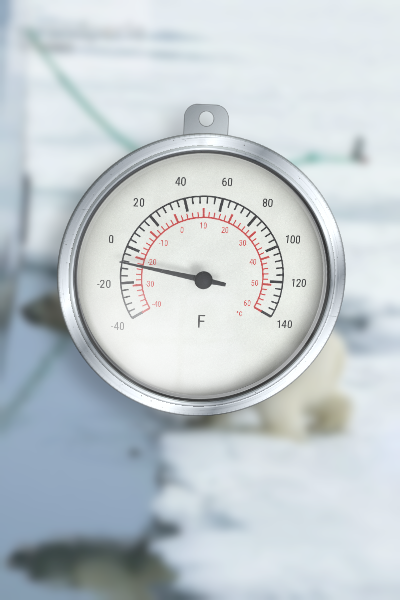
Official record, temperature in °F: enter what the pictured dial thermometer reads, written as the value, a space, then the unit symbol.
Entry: -8 °F
